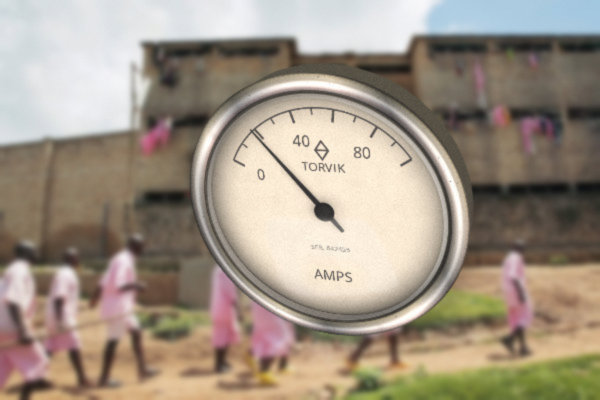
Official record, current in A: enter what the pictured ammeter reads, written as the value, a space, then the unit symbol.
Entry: 20 A
